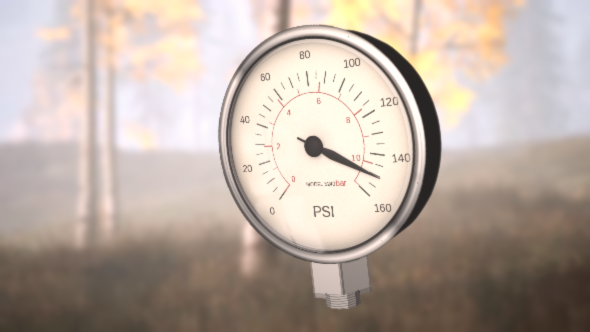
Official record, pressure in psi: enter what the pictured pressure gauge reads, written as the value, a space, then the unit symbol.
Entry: 150 psi
